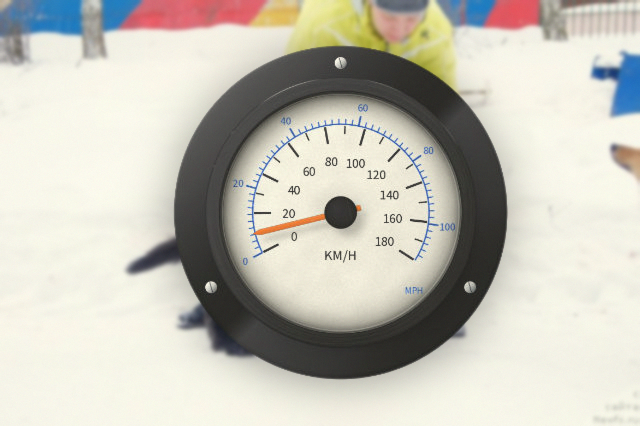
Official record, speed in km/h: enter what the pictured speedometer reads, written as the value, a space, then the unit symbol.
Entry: 10 km/h
